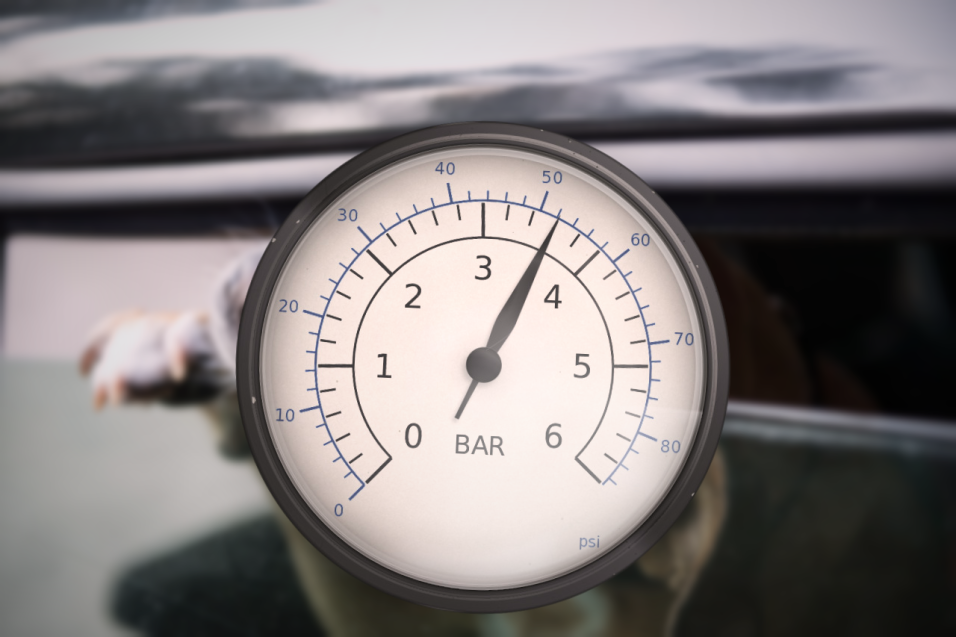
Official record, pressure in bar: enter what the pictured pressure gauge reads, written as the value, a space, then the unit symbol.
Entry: 3.6 bar
